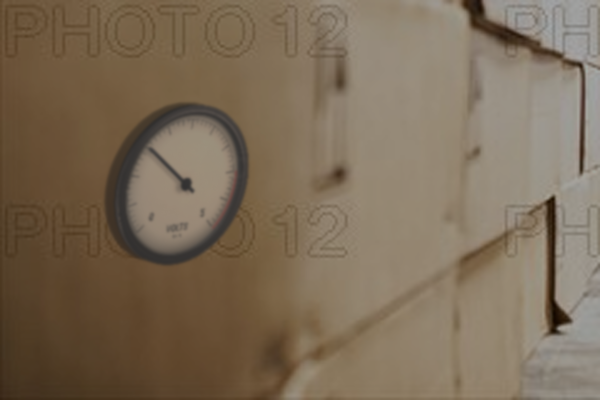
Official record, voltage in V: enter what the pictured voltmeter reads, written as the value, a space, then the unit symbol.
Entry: 1.5 V
